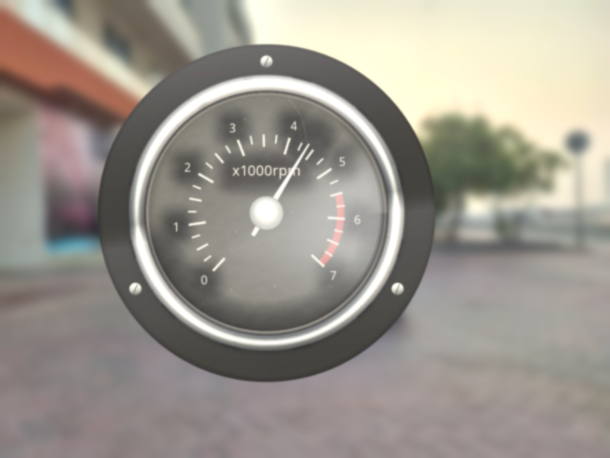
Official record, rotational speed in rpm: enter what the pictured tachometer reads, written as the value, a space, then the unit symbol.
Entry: 4375 rpm
